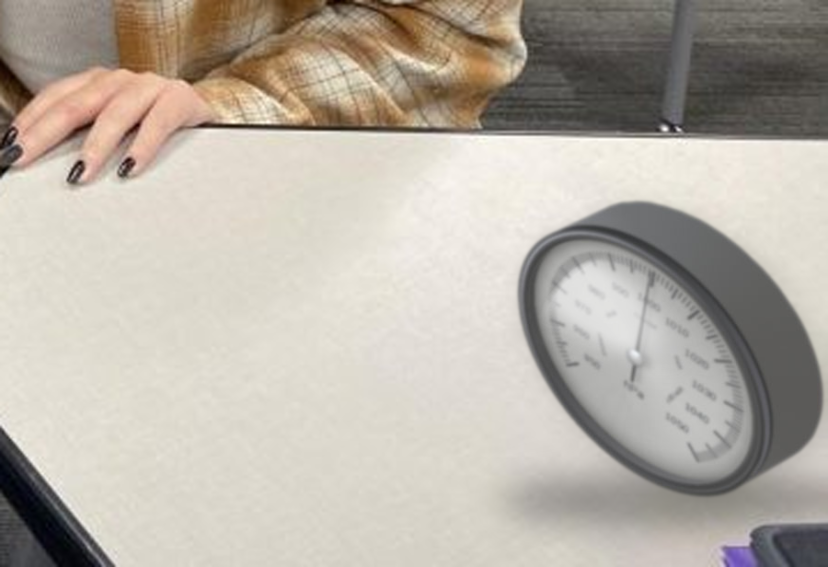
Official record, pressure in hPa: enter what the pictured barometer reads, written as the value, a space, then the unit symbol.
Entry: 1000 hPa
